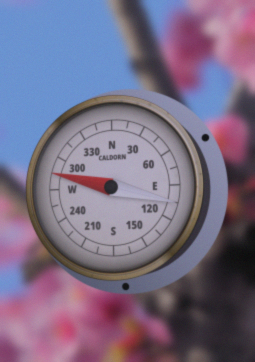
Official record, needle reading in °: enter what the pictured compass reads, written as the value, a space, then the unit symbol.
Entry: 285 °
